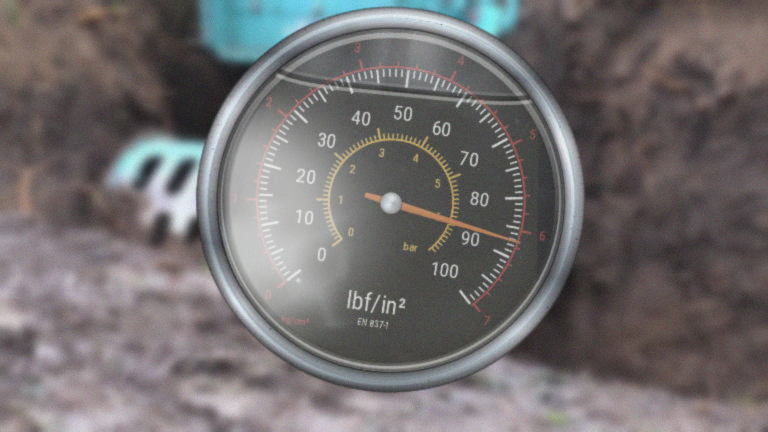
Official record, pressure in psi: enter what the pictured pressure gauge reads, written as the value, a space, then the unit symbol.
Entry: 87 psi
